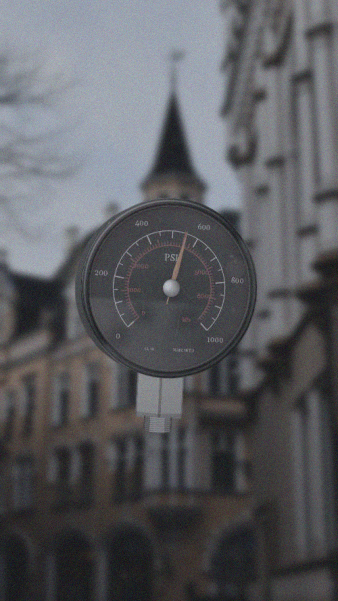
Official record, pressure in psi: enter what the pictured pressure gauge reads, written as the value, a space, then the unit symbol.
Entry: 550 psi
